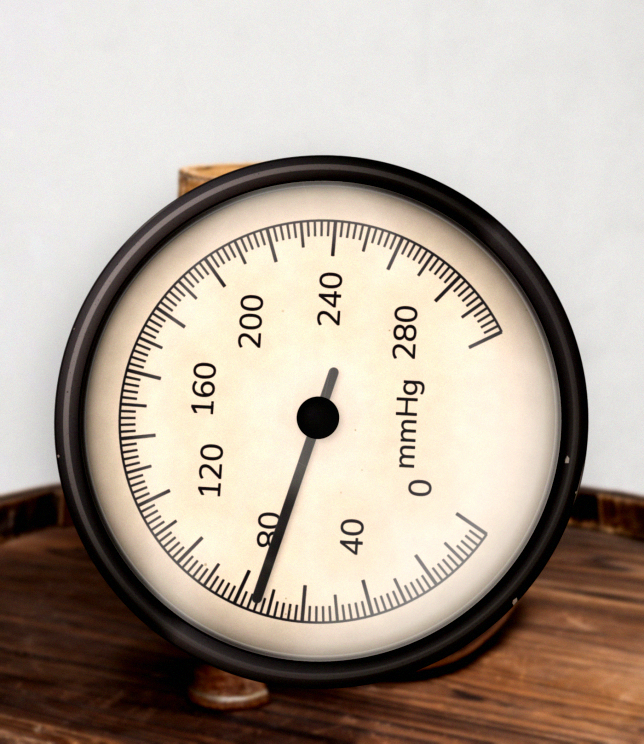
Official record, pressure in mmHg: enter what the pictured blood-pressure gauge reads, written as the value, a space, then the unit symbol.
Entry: 74 mmHg
